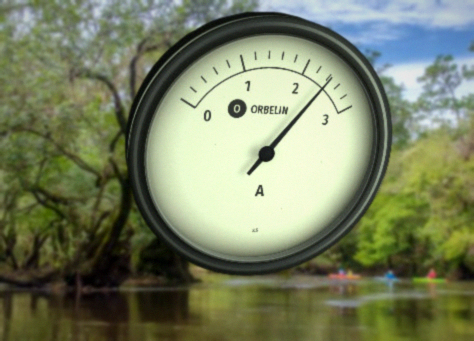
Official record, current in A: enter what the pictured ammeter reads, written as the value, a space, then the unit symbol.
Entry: 2.4 A
